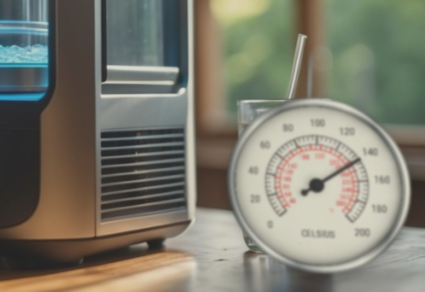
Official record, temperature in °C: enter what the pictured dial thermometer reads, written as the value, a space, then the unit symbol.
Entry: 140 °C
